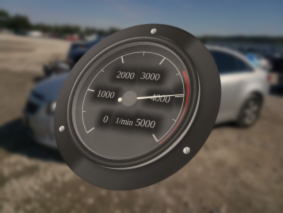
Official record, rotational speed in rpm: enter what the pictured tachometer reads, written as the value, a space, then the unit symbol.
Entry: 4000 rpm
